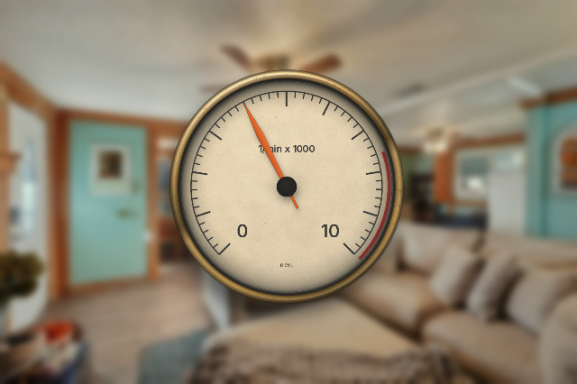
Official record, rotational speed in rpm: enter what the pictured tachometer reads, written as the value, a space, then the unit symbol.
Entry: 4000 rpm
